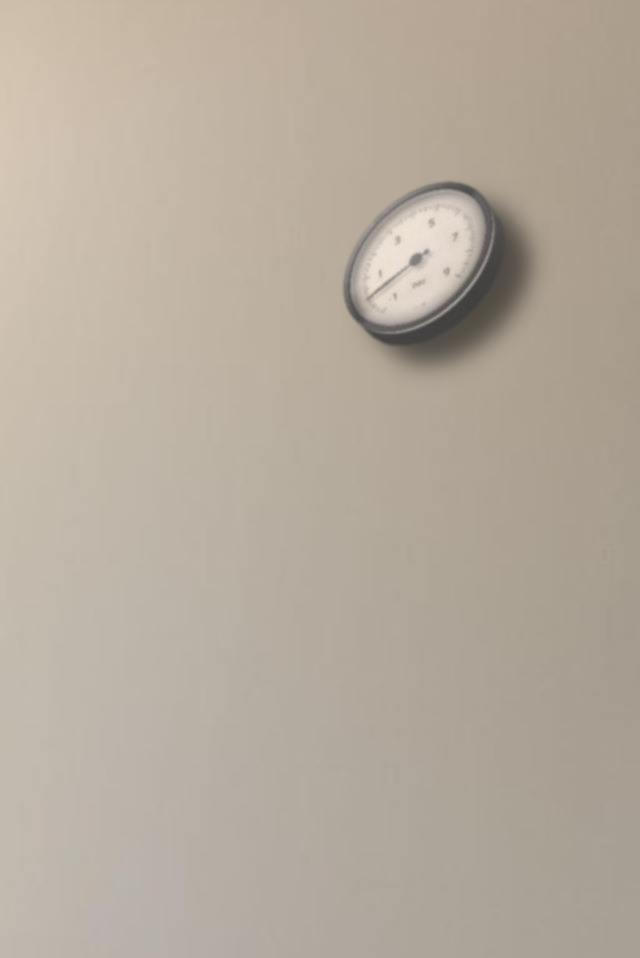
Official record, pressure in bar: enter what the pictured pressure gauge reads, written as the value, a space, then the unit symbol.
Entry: 0 bar
